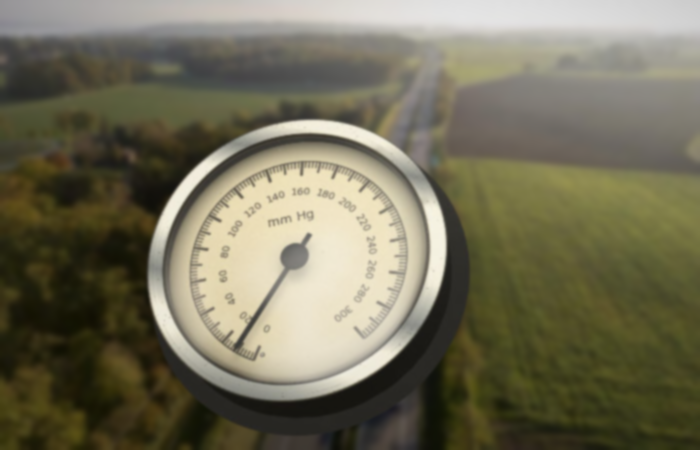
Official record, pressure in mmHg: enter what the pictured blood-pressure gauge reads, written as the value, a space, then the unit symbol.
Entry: 10 mmHg
